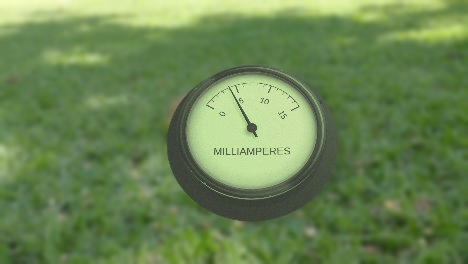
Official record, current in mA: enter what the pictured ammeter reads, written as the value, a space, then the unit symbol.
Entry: 4 mA
